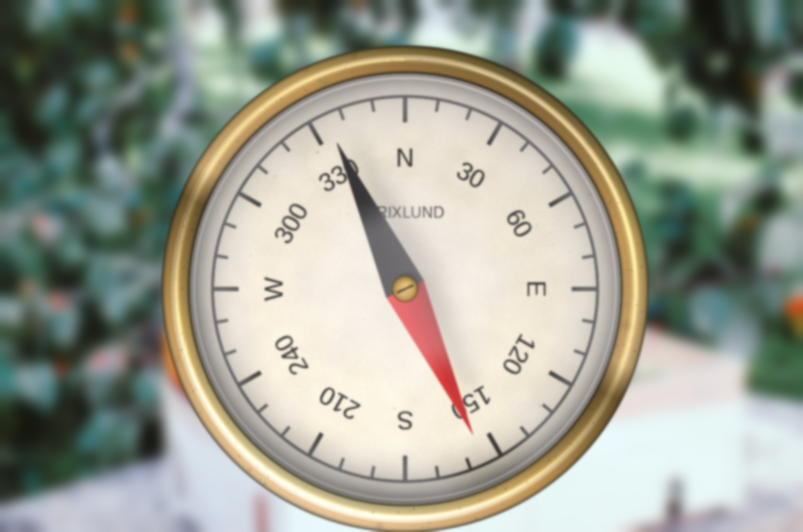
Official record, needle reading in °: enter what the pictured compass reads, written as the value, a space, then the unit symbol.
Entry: 155 °
